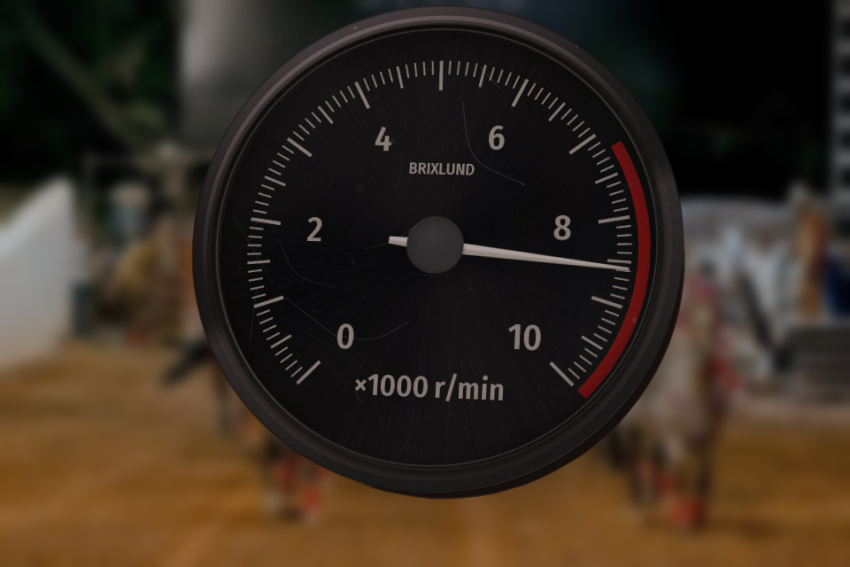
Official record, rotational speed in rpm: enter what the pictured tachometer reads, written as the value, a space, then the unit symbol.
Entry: 8600 rpm
